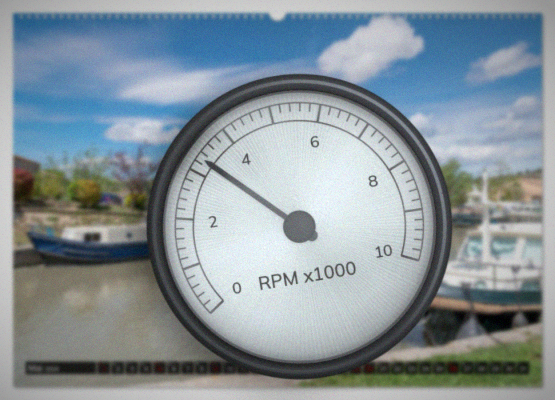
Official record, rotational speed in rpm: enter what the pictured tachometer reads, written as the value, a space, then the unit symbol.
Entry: 3300 rpm
